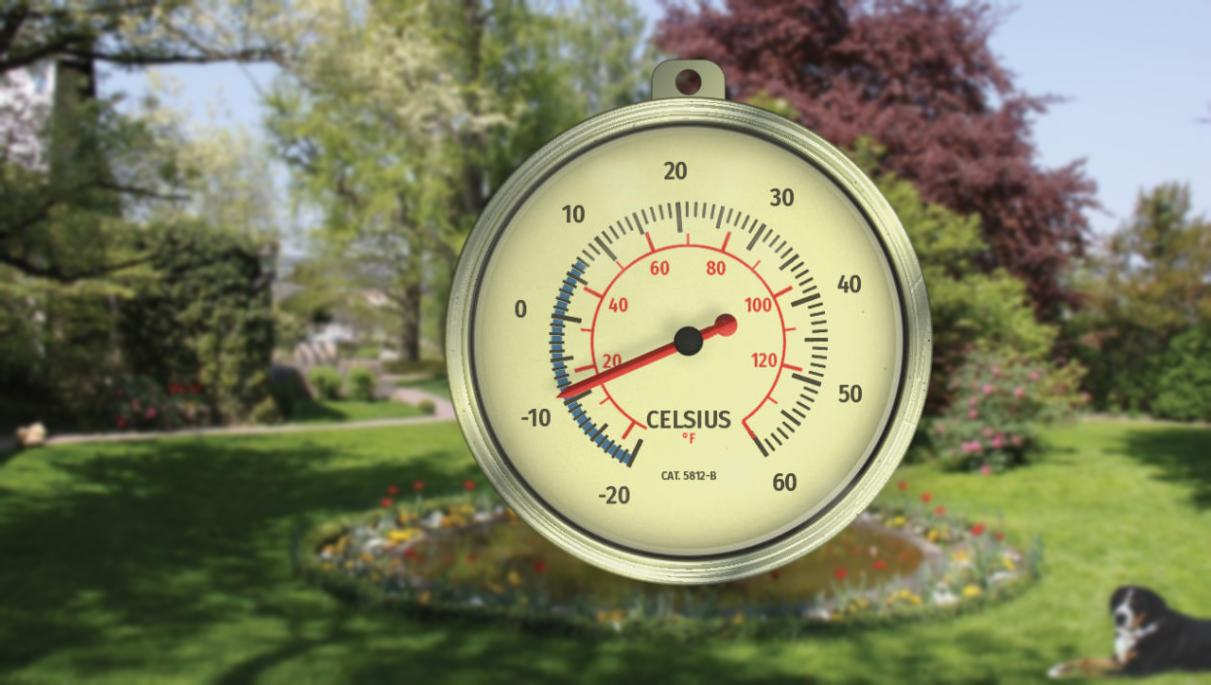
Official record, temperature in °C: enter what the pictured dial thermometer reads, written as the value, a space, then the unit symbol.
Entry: -9 °C
